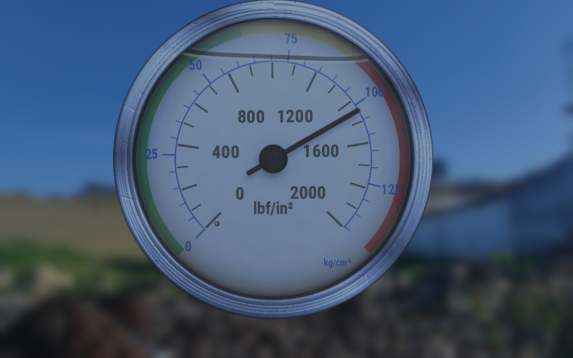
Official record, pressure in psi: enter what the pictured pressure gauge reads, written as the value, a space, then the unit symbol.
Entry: 1450 psi
